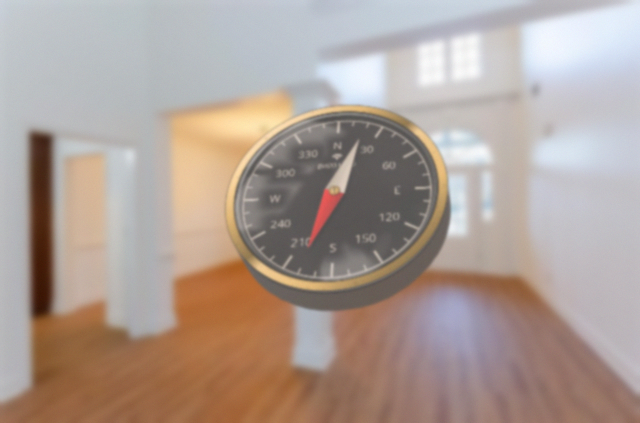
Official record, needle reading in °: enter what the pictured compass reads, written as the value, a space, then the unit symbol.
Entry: 200 °
